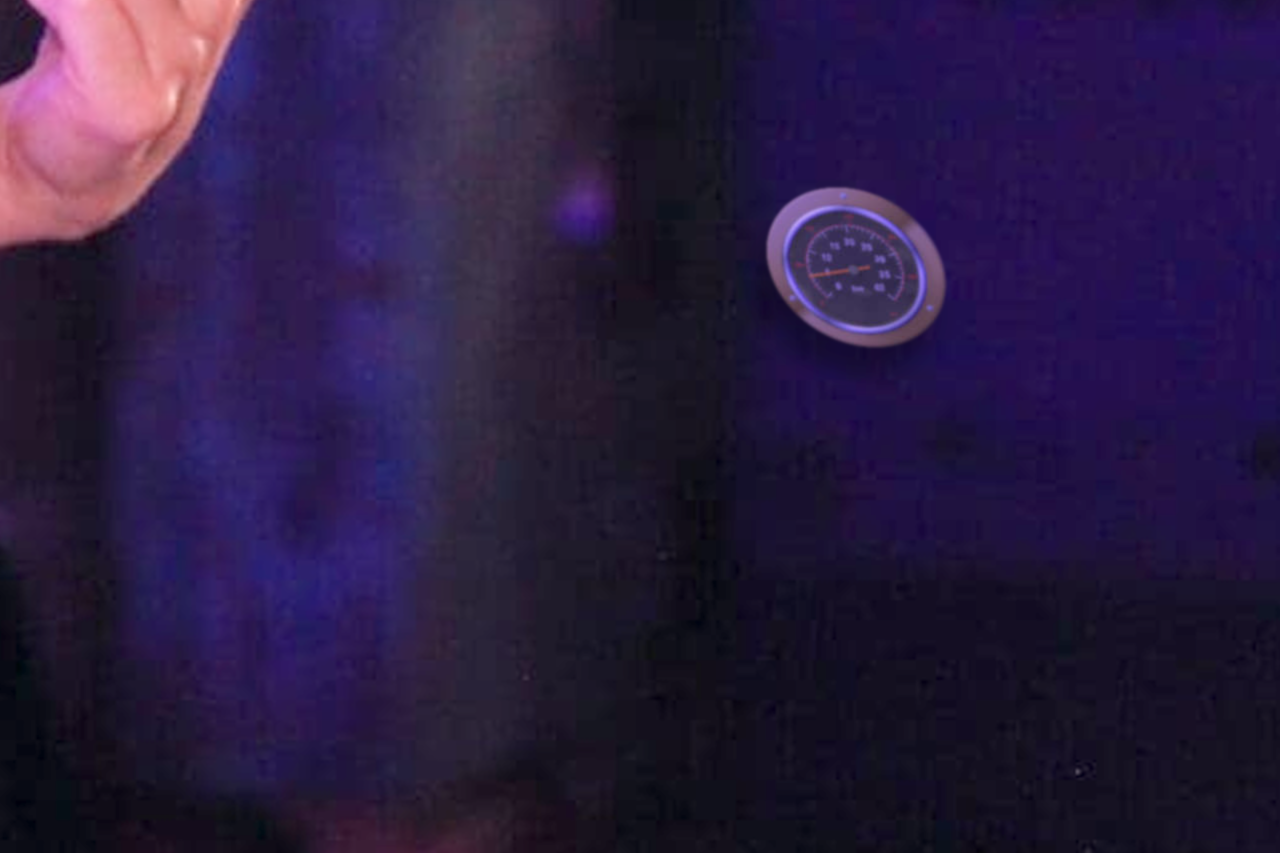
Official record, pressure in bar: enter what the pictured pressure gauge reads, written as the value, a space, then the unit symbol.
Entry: 5 bar
